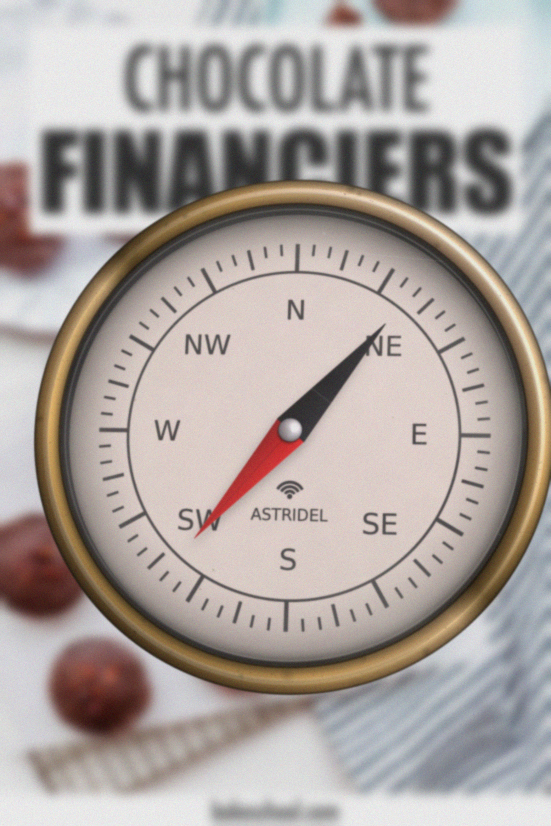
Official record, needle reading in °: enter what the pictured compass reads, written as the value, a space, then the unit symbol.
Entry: 220 °
